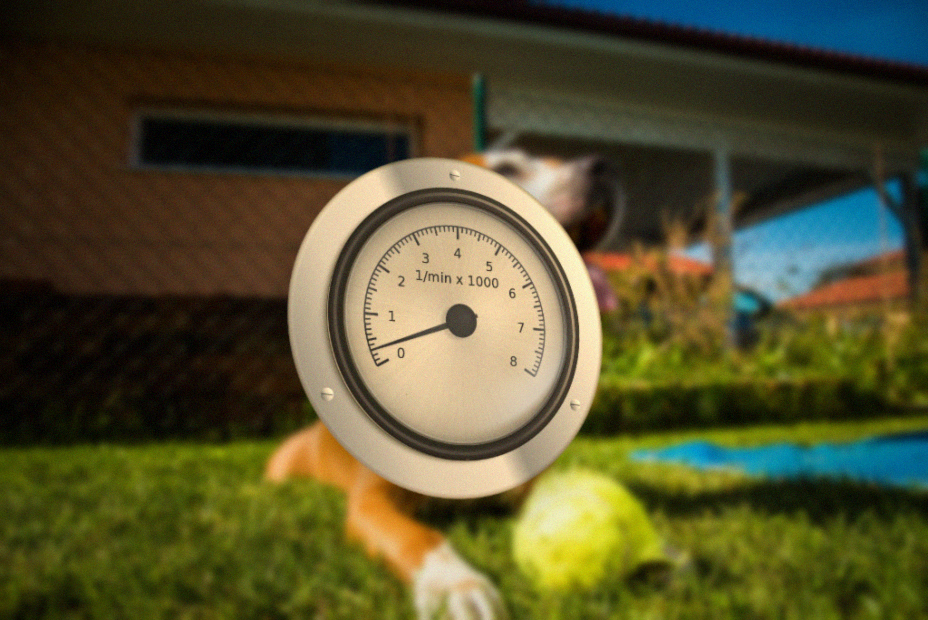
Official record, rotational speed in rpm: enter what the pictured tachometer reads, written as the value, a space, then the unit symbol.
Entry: 300 rpm
